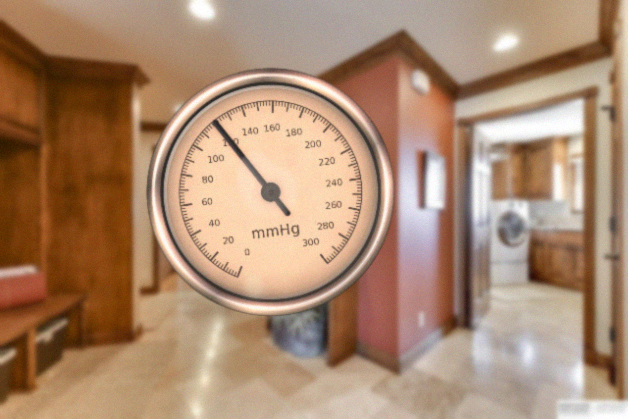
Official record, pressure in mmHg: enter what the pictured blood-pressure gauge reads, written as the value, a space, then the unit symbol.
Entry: 120 mmHg
